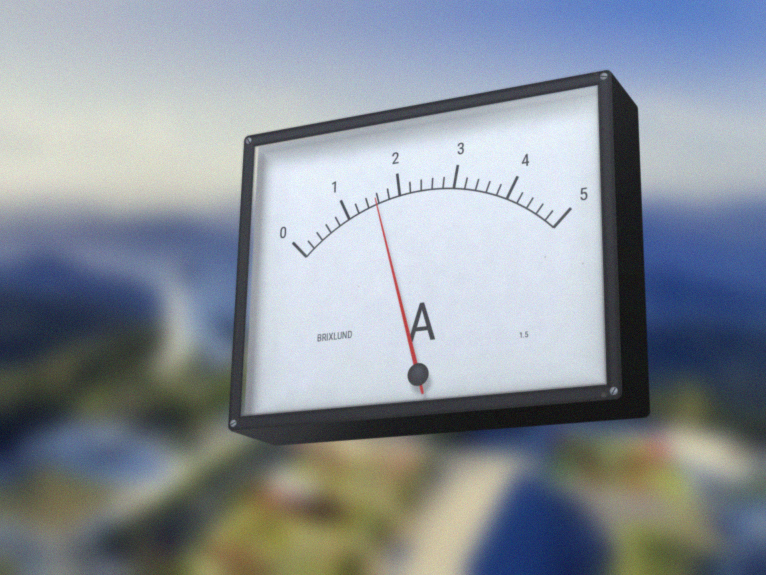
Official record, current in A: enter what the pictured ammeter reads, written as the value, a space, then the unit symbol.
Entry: 1.6 A
